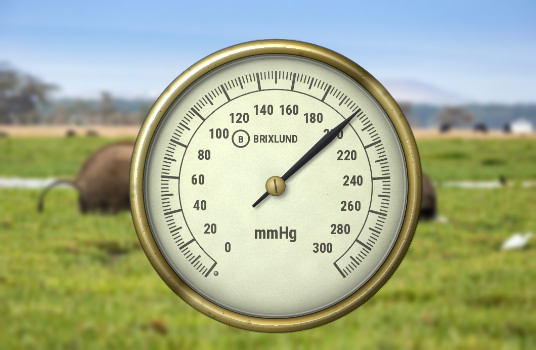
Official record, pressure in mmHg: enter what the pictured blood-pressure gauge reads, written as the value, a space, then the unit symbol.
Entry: 200 mmHg
